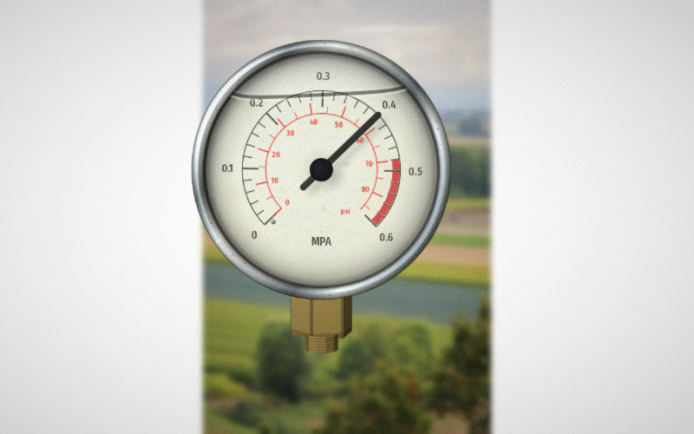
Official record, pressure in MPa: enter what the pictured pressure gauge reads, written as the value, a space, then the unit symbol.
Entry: 0.4 MPa
